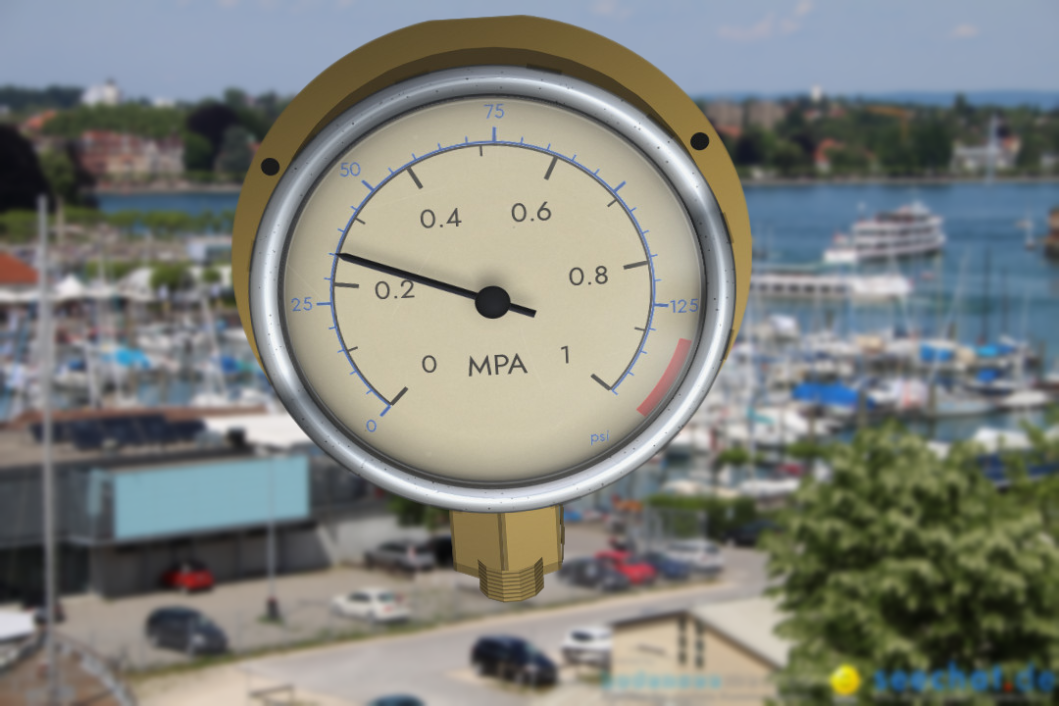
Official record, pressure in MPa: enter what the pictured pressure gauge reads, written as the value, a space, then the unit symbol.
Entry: 0.25 MPa
